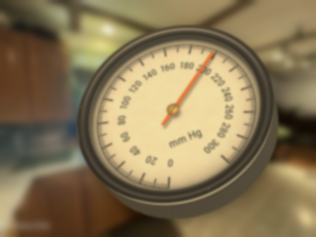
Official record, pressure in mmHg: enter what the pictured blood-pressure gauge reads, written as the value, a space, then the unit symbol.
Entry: 200 mmHg
